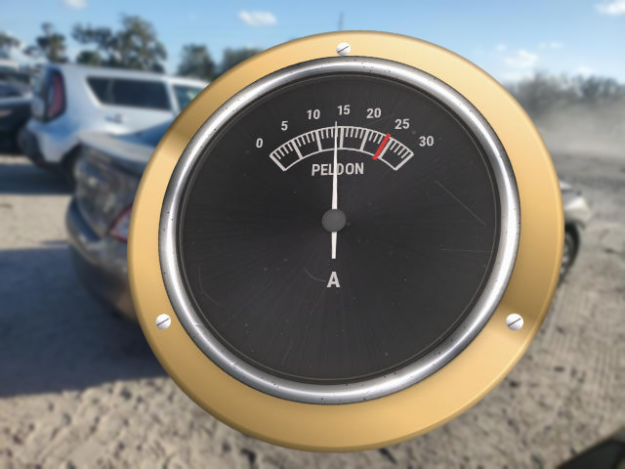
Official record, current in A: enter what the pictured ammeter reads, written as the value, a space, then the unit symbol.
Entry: 14 A
